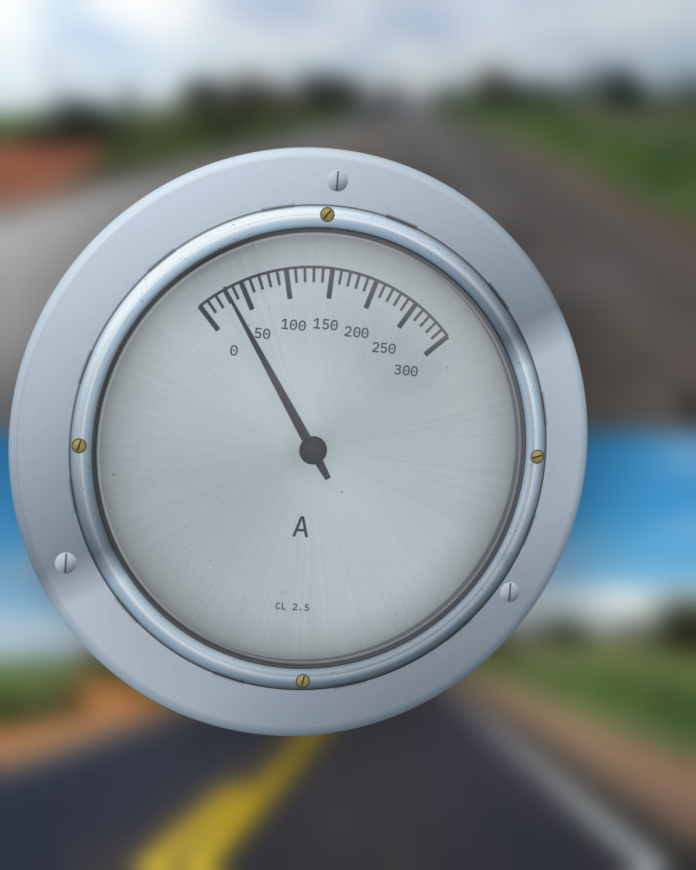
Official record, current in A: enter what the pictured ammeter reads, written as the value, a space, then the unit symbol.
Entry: 30 A
